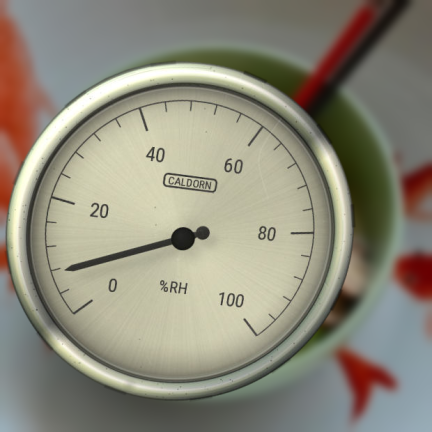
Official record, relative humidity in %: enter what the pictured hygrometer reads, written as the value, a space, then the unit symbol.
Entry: 8 %
